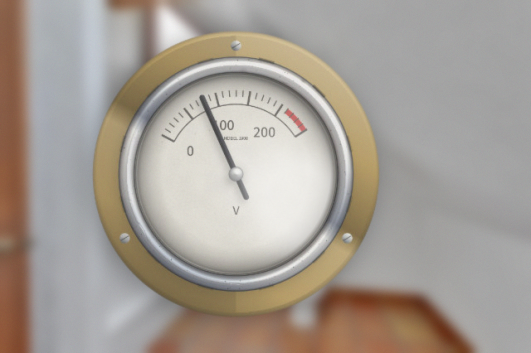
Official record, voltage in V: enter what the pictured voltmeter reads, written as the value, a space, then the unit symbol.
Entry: 80 V
